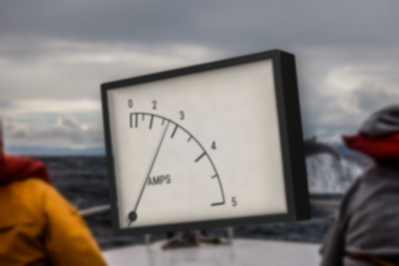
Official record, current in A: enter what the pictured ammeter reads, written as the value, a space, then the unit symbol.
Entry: 2.75 A
